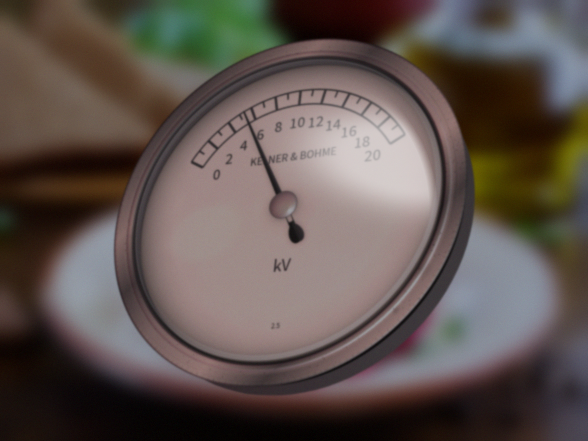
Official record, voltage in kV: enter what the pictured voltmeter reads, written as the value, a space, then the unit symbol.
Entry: 5.5 kV
